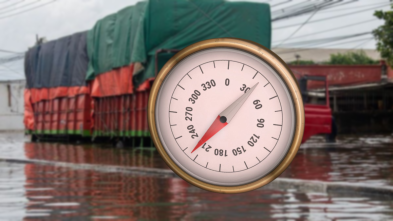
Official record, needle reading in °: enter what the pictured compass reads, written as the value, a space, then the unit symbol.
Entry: 217.5 °
